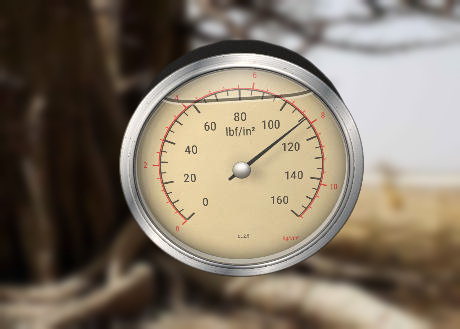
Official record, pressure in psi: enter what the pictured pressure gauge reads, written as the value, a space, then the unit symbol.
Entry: 110 psi
